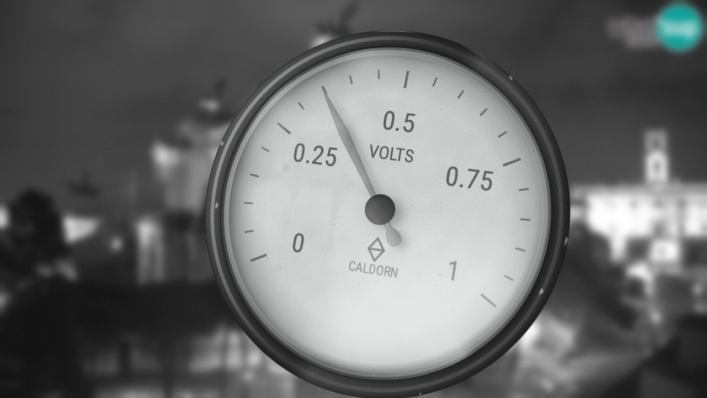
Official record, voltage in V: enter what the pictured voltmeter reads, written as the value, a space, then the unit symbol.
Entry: 0.35 V
